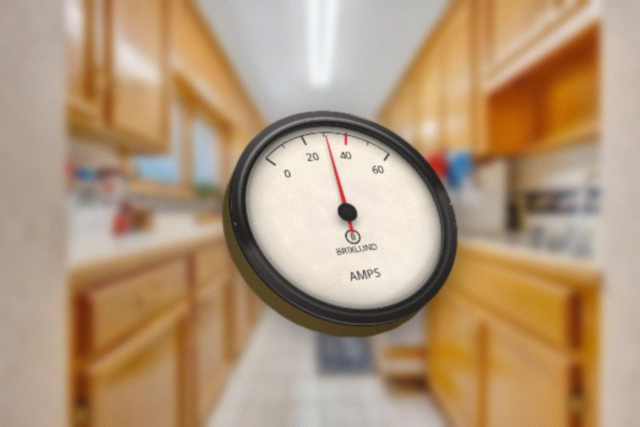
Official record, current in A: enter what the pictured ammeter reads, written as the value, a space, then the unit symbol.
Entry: 30 A
